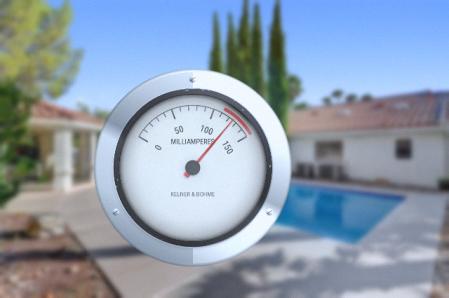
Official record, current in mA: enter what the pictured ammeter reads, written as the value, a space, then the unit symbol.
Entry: 125 mA
